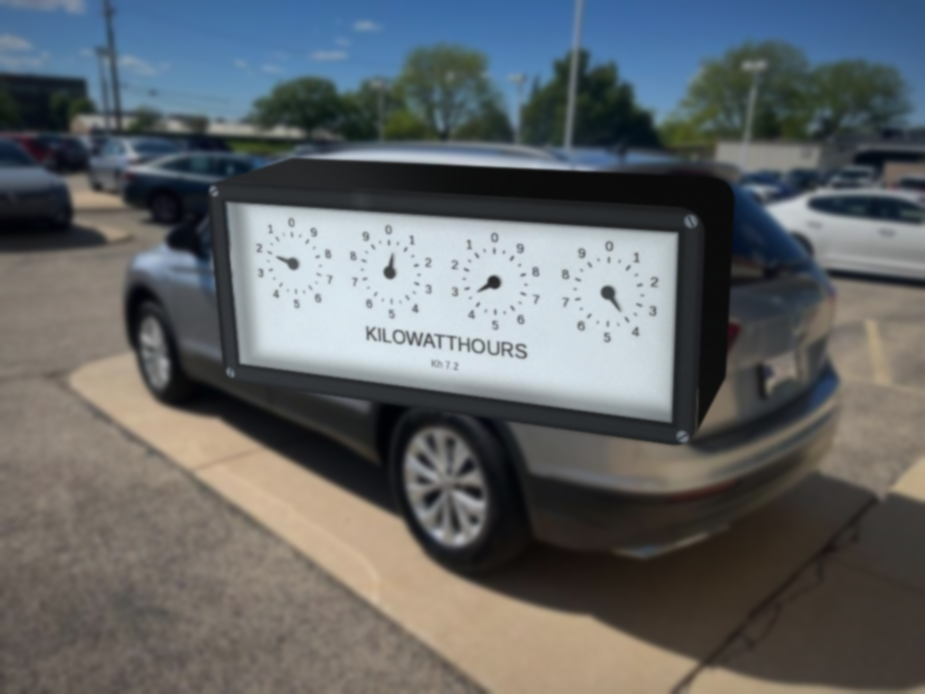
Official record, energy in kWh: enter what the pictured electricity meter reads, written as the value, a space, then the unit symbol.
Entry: 2034 kWh
